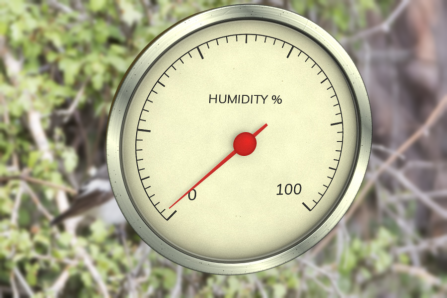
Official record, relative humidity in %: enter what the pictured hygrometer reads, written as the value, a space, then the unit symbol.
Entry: 2 %
